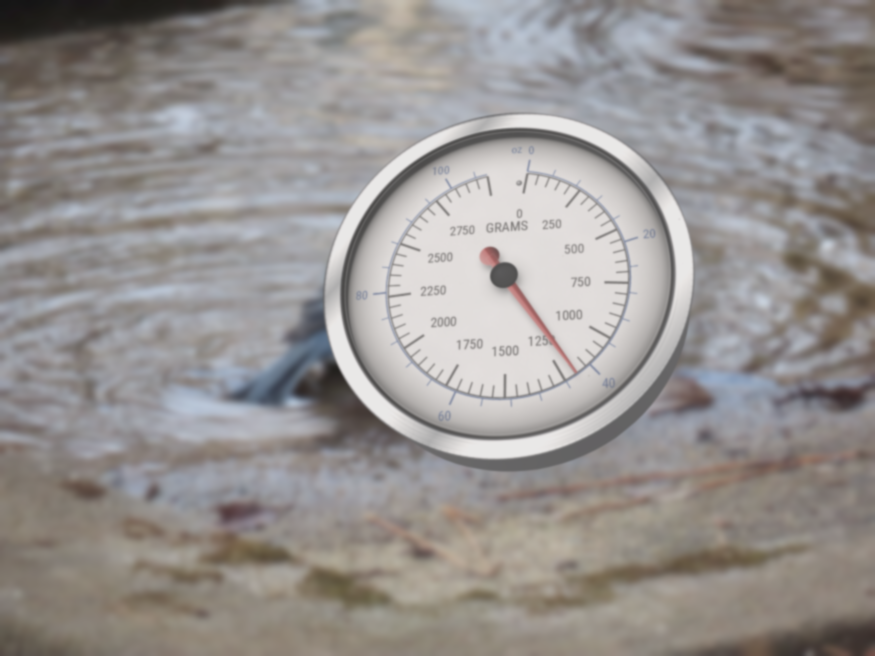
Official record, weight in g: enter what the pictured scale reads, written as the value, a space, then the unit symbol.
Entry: 1200 g
